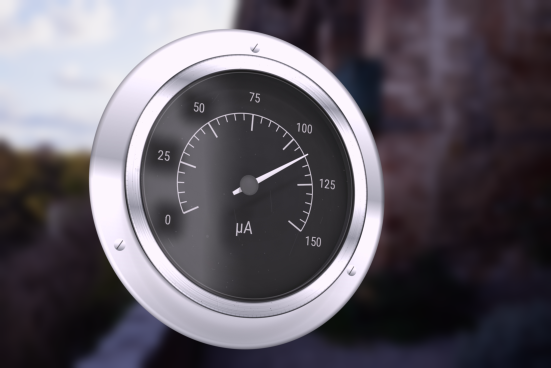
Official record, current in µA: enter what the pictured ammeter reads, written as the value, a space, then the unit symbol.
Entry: 110 µA
